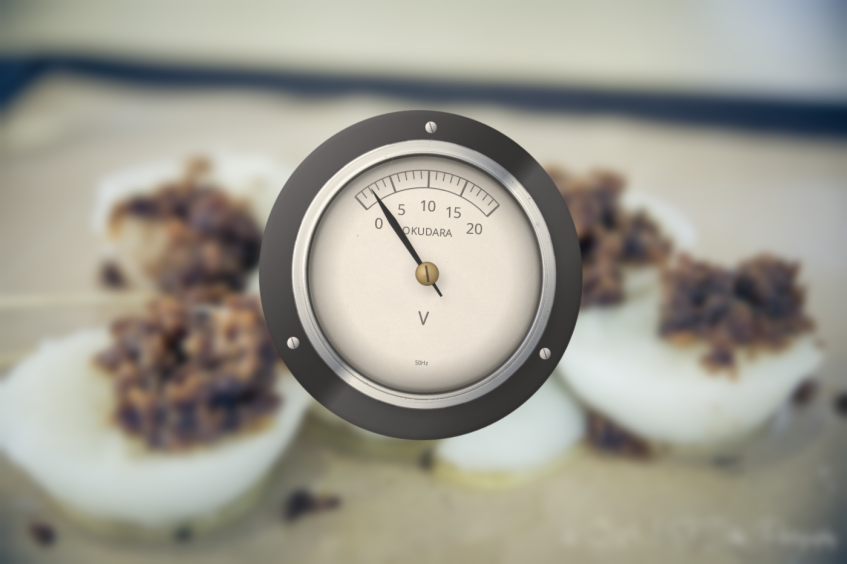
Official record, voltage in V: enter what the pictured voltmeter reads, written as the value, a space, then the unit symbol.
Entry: 2 V
